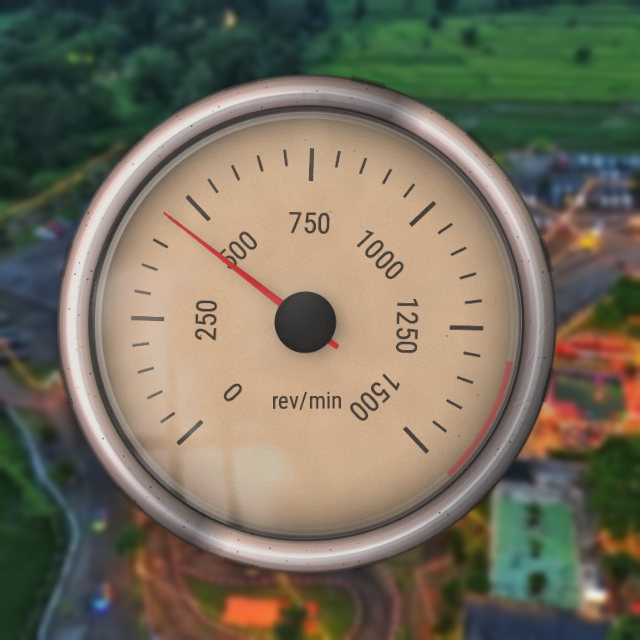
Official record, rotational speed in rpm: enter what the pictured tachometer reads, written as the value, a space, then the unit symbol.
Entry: 450 rpm
